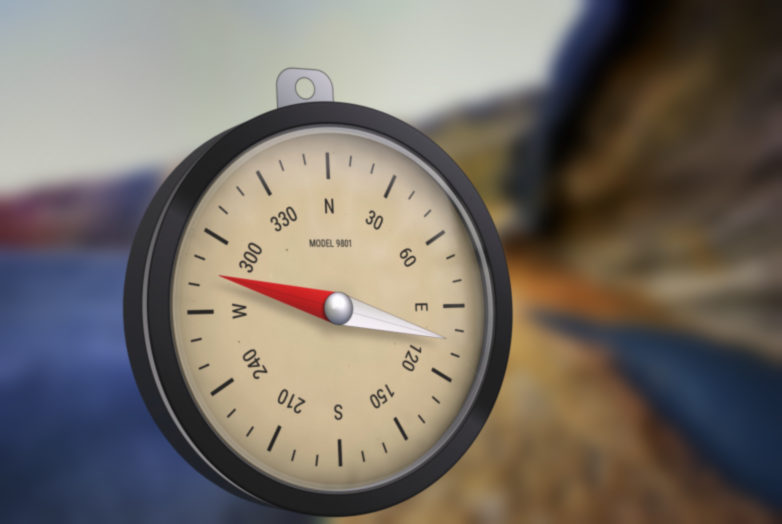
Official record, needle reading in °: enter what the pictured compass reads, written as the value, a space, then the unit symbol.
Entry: 285 °
